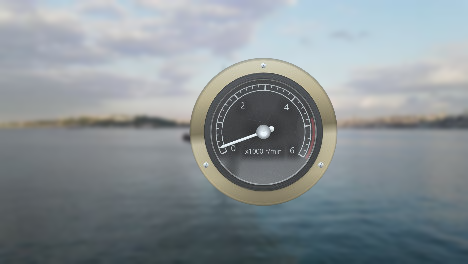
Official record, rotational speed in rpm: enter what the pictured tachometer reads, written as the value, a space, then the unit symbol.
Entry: 200 rpm
